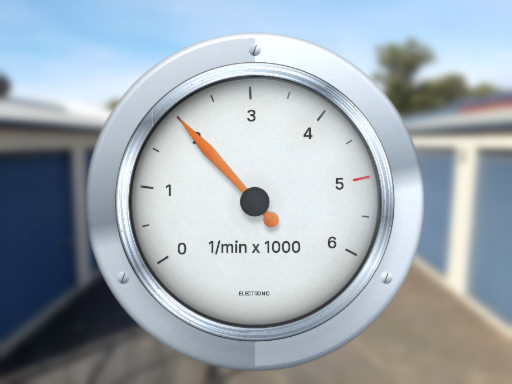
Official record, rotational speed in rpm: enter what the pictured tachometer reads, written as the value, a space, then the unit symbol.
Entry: 2000 rpm
